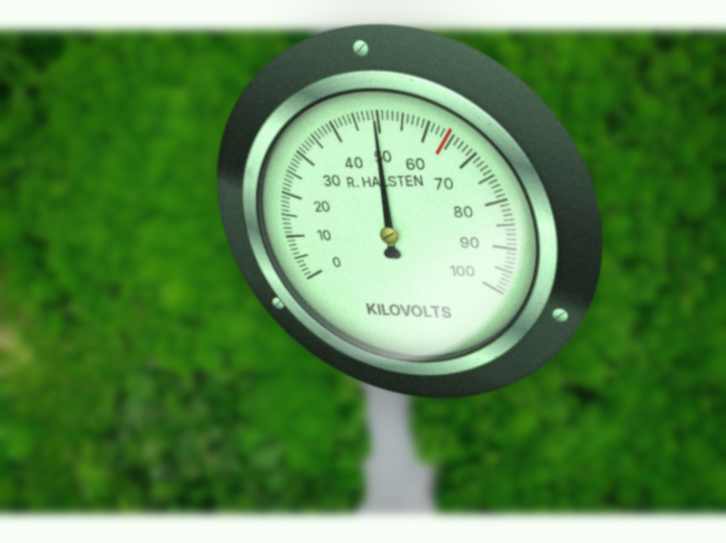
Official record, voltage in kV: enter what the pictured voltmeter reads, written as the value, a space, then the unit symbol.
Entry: 50 kV
